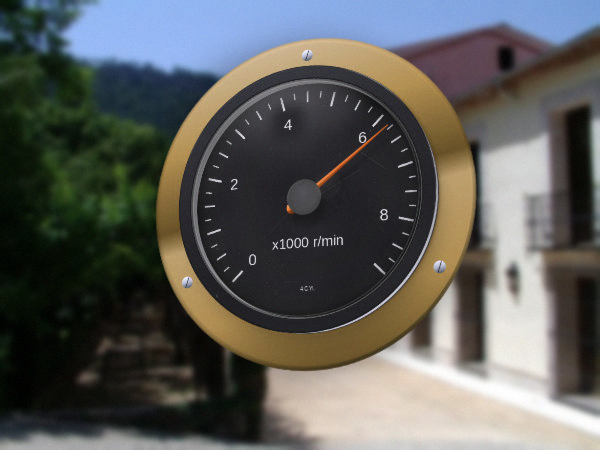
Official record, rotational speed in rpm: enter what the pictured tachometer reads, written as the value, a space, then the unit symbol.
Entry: 6250 rpm
